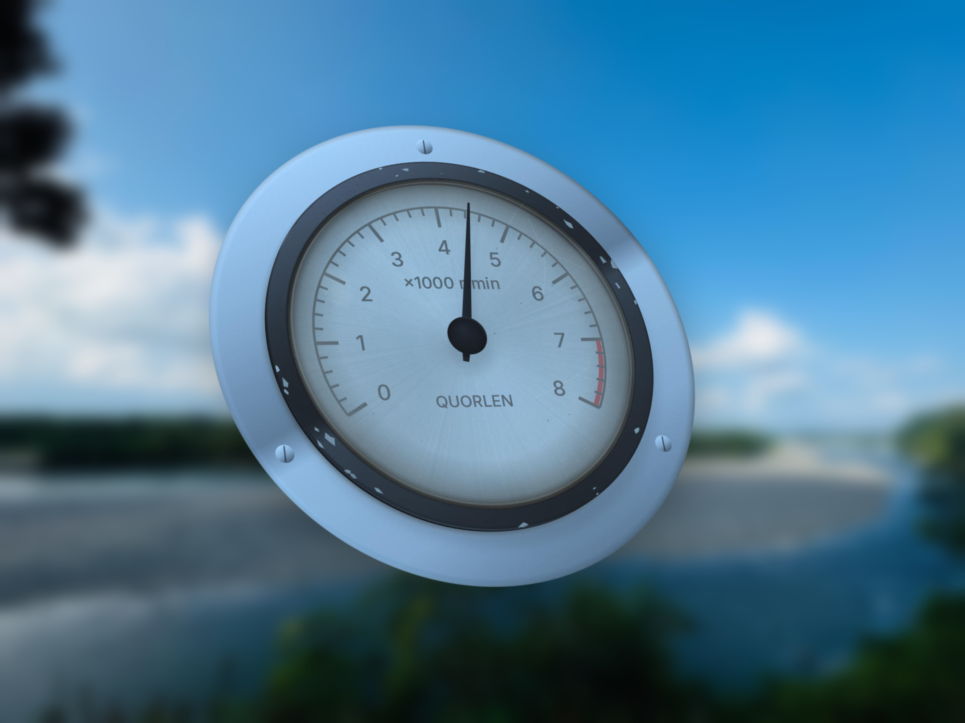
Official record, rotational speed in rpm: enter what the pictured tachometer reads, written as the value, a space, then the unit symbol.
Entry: 4400 rpm
